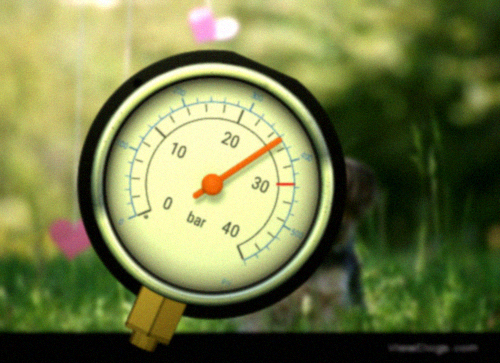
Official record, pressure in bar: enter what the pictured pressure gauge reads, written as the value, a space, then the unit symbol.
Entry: 25 bar
